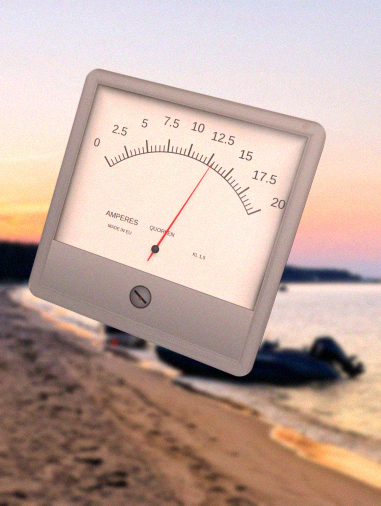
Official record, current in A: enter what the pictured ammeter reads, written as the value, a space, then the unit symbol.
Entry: 13 A
